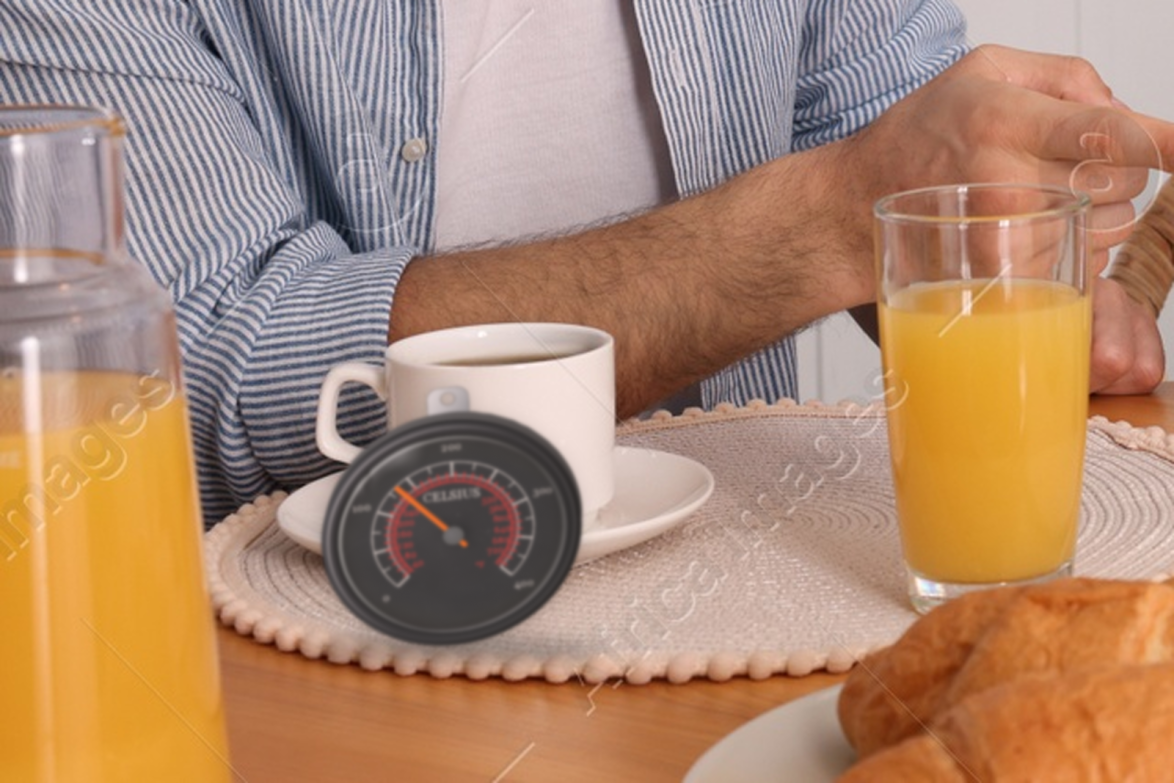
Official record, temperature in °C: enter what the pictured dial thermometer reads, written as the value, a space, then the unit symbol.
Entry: 137.5 °C
